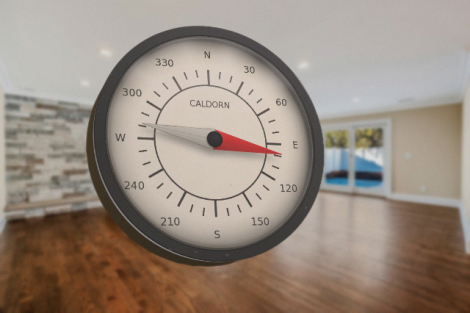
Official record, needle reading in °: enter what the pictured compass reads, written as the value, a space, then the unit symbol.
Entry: 100 °
